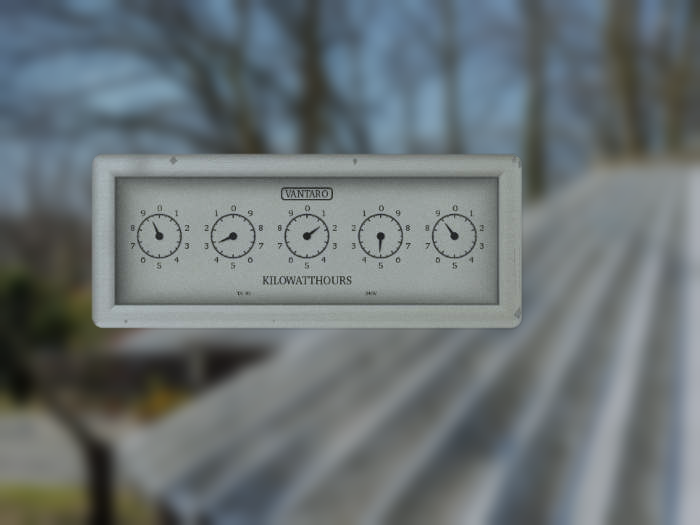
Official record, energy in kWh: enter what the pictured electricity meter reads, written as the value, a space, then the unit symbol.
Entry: 93149 kWh
